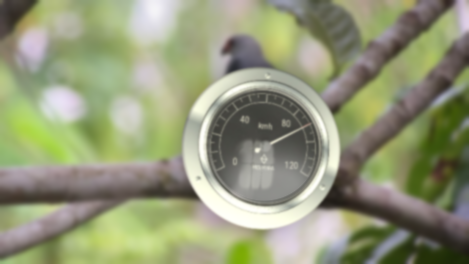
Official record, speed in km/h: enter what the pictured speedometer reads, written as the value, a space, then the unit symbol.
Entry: 90 km/h
